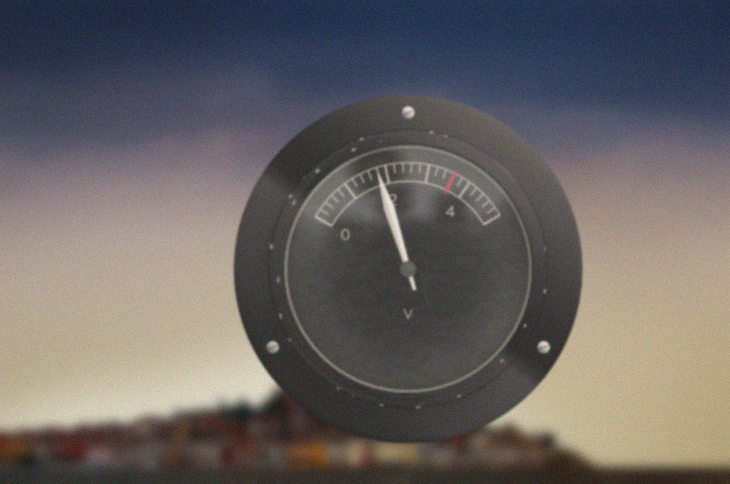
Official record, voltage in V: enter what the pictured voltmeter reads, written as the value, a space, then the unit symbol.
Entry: 1.8 V
